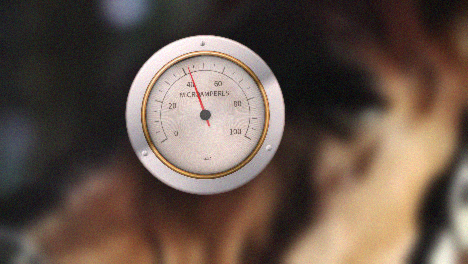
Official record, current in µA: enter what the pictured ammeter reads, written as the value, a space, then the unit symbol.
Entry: 42.5 µA
